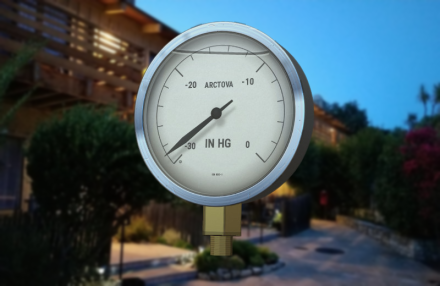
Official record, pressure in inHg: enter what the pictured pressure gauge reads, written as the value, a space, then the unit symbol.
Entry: -29 inHg
